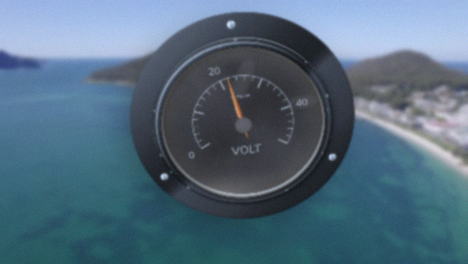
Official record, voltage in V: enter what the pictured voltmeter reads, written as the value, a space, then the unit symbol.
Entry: 22 V
